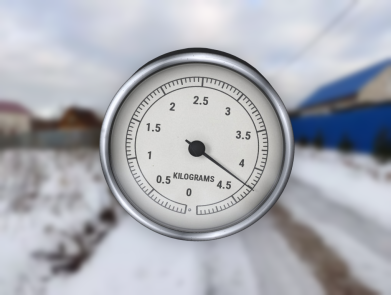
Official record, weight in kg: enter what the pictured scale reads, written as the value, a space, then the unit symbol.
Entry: 4.25 kg
